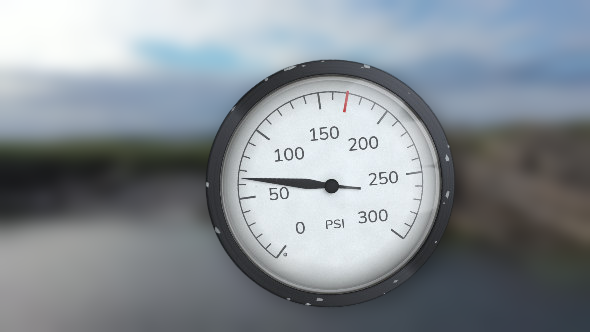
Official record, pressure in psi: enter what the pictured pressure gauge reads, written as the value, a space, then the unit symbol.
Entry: 65 psi
